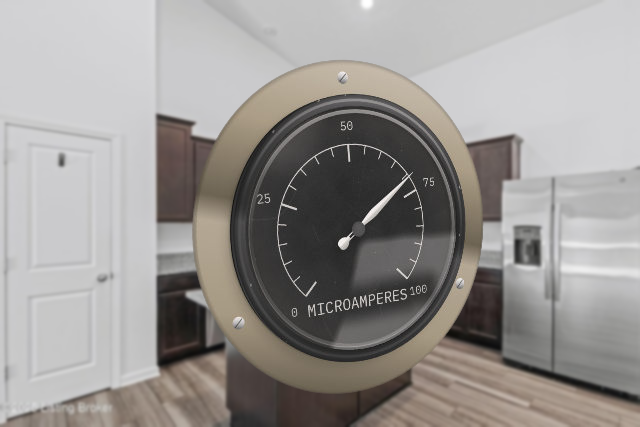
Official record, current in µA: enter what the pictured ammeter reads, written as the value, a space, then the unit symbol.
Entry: 70 µA
